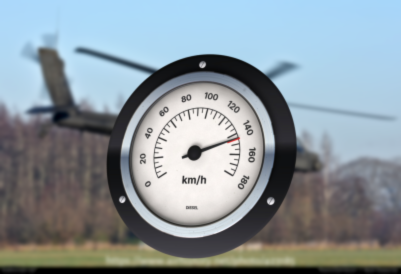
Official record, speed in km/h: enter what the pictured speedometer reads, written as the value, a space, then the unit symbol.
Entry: 145 km/h
